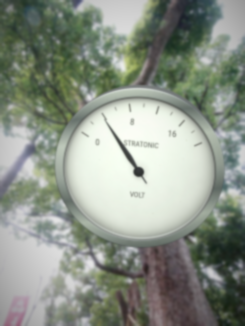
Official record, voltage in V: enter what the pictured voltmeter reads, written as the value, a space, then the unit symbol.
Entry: 4 V
